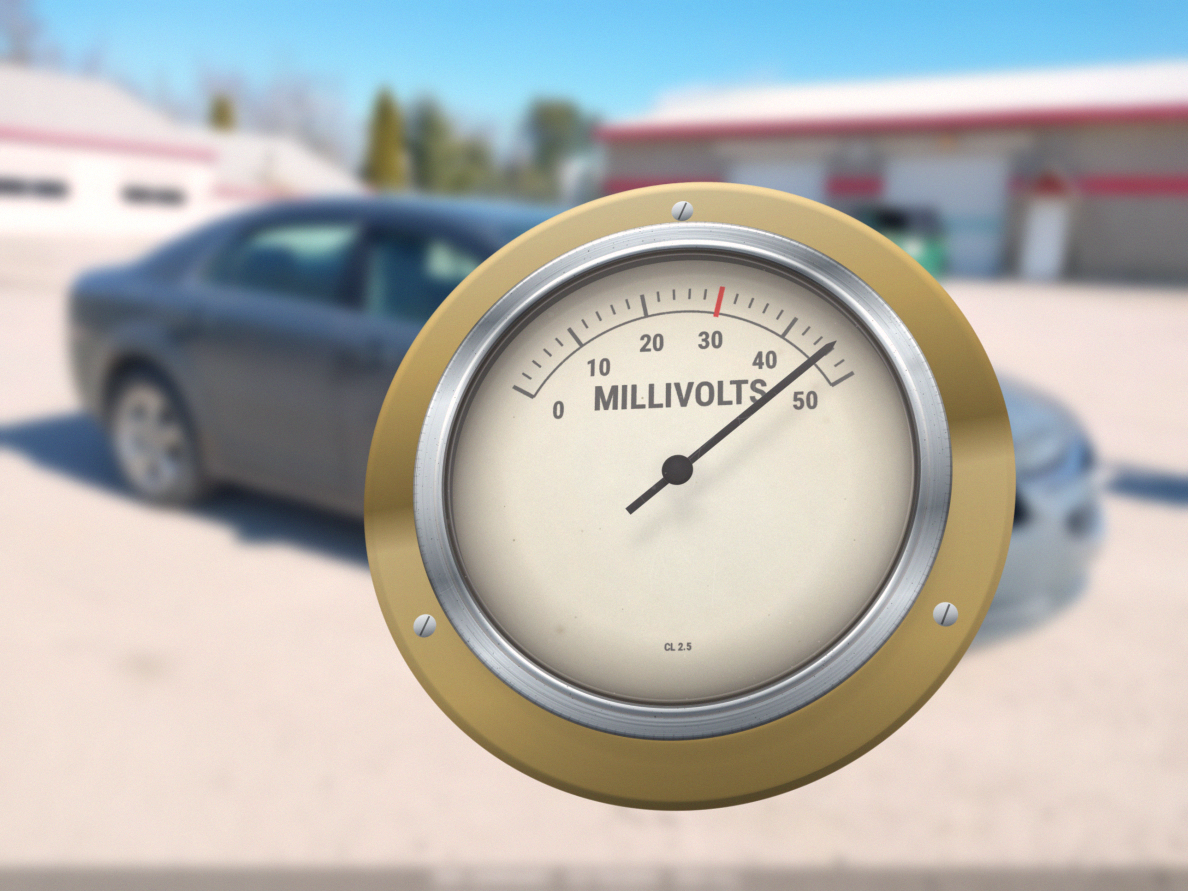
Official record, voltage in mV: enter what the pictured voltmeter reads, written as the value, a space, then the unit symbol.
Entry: 46 mV
